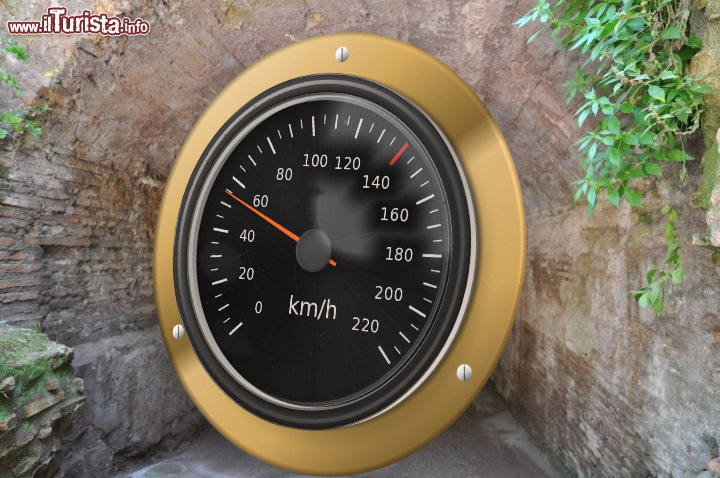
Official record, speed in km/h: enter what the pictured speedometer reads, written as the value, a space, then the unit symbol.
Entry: 55 km/h
